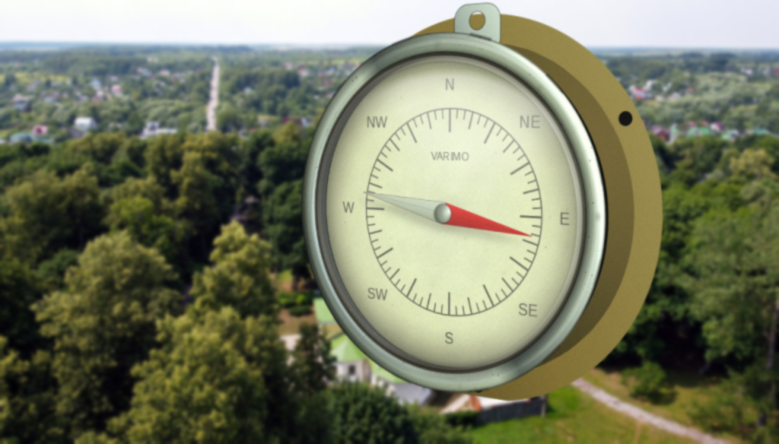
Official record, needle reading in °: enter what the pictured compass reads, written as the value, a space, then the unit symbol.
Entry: 100 °
